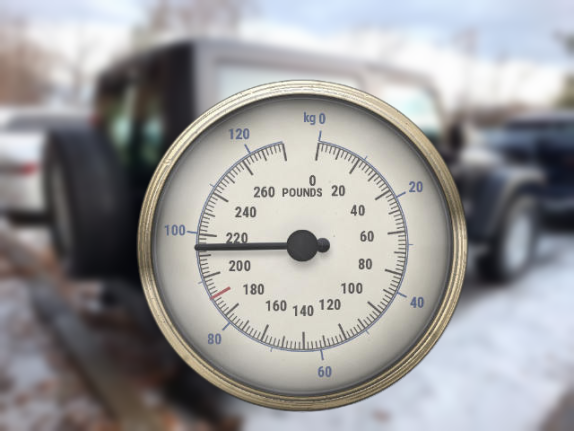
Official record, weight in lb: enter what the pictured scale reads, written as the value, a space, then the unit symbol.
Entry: 214 lb
